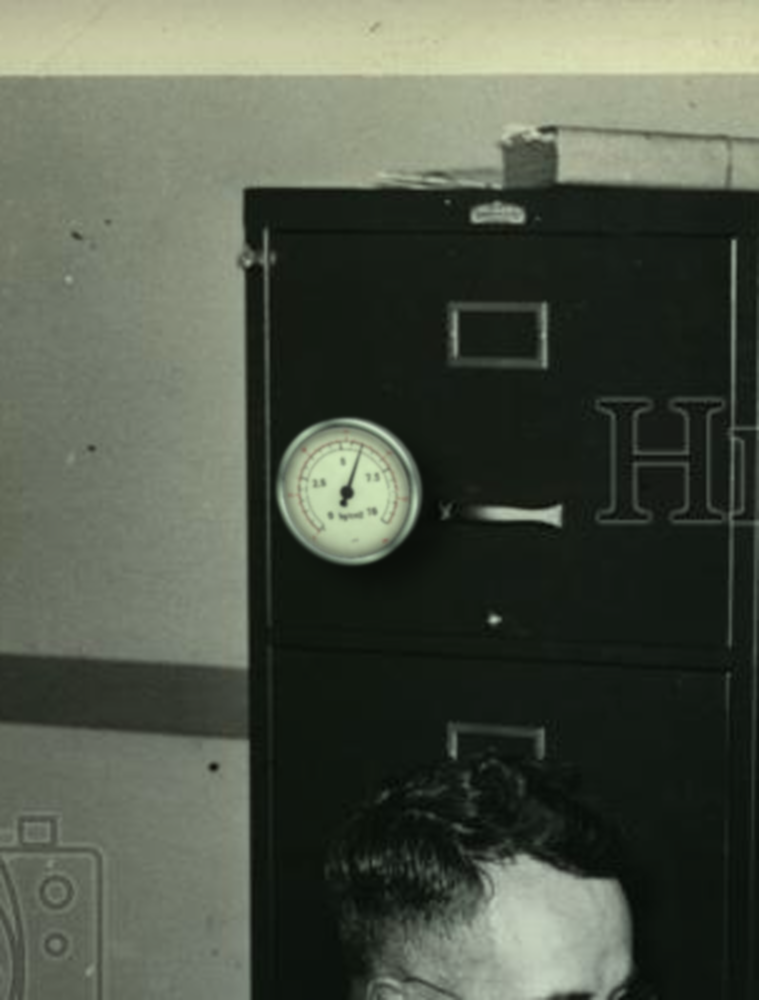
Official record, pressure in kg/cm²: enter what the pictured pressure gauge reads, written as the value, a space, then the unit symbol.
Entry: 6 kg/cm²
